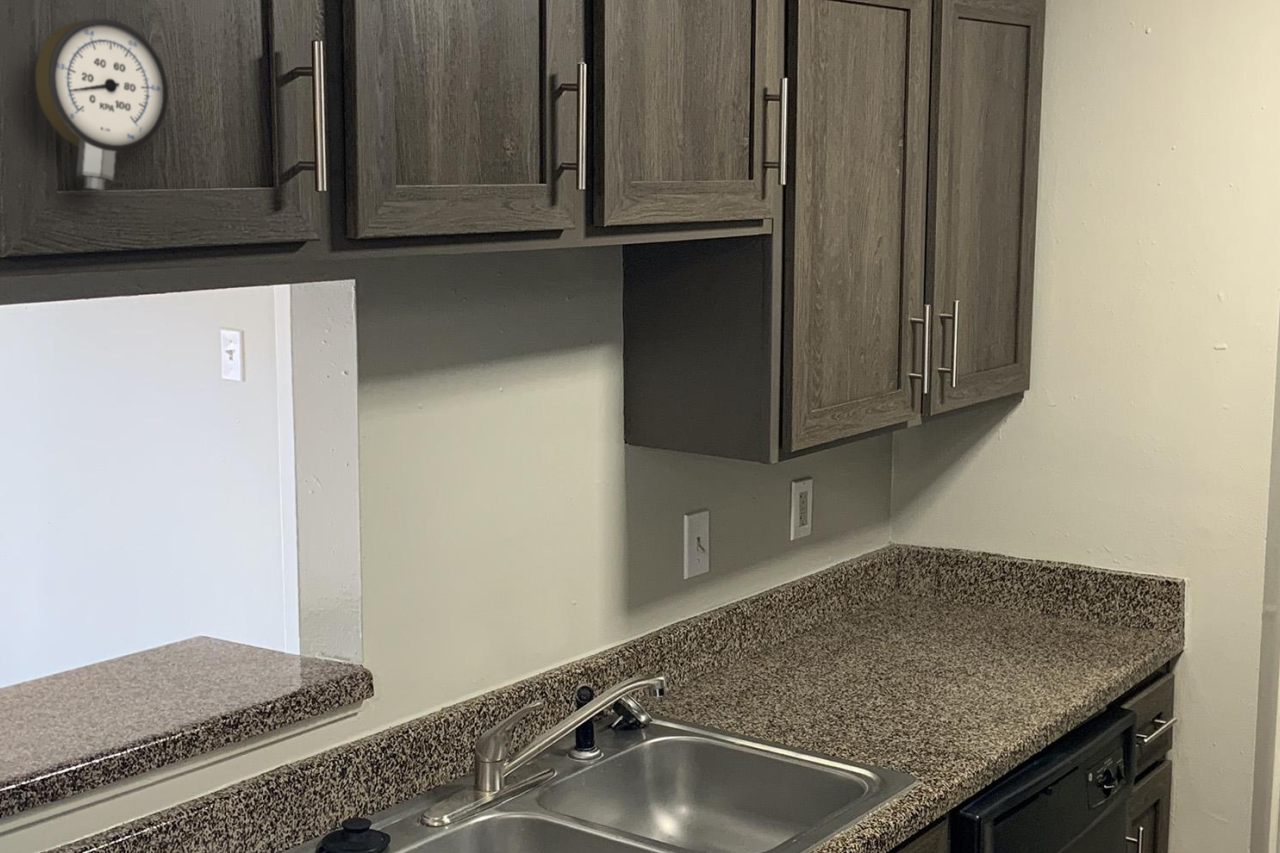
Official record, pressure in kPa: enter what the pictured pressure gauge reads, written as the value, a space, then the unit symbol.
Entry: 10 kPa
